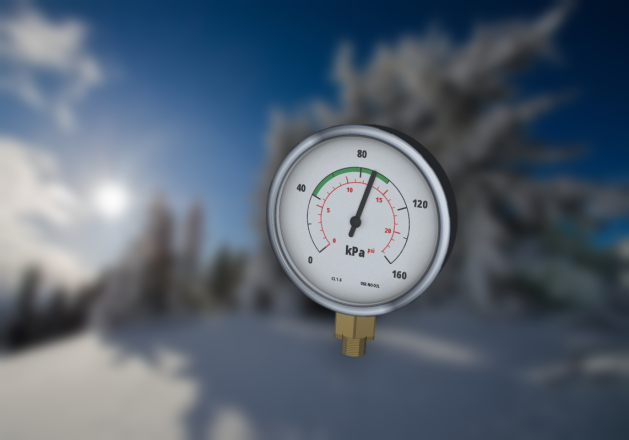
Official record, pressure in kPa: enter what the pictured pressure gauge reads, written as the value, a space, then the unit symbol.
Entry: 90 kPa
